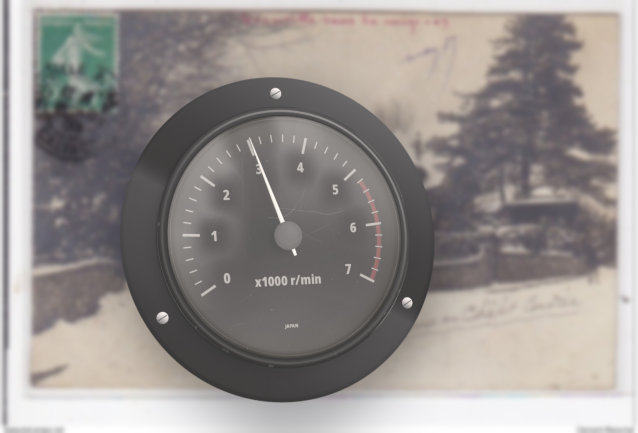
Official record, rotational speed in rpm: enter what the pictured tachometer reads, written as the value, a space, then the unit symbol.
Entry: 3000 rpm
